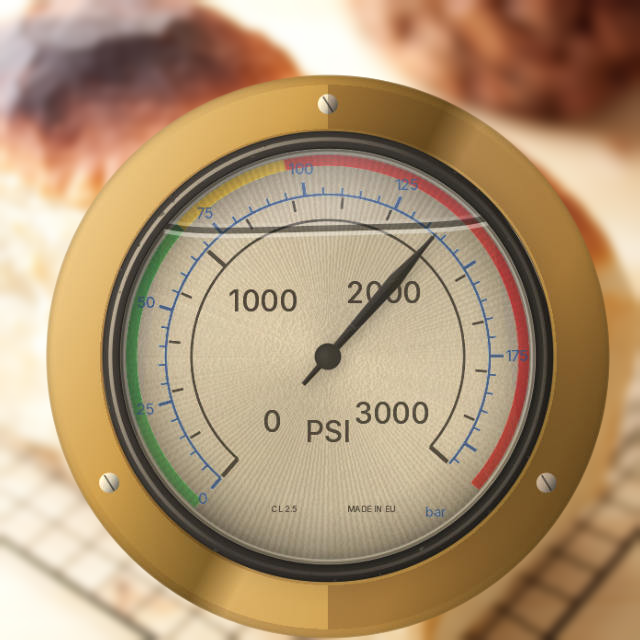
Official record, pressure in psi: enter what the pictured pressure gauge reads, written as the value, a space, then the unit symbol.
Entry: 2000 psi
